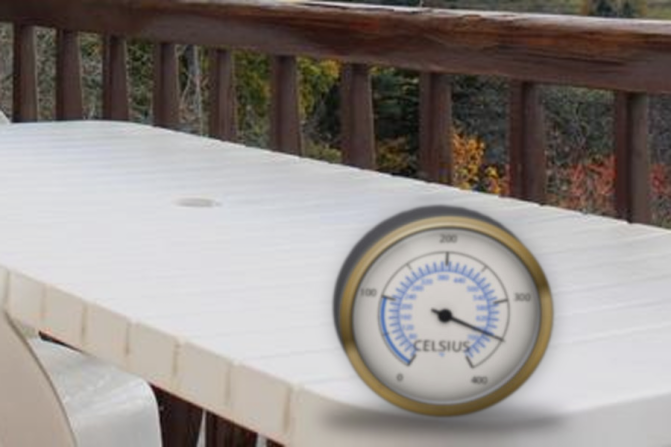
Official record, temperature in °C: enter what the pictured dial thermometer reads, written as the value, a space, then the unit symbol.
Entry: 350 °C
